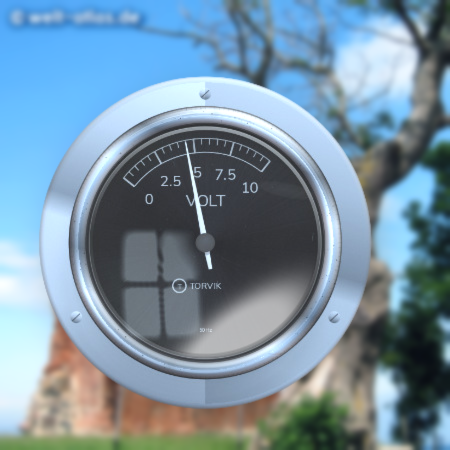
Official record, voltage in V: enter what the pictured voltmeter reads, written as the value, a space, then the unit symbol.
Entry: 4.5 V
